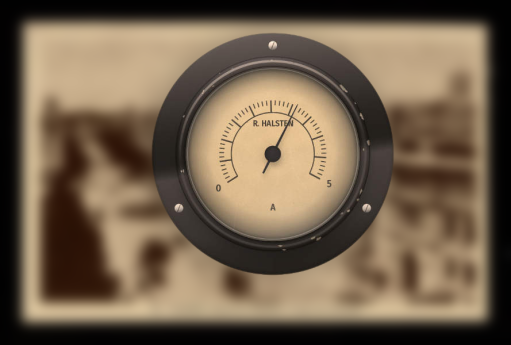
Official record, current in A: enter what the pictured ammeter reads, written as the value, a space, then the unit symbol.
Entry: 3.1 A
